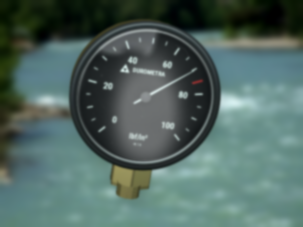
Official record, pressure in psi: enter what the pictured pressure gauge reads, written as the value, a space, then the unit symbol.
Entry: 70 psi
